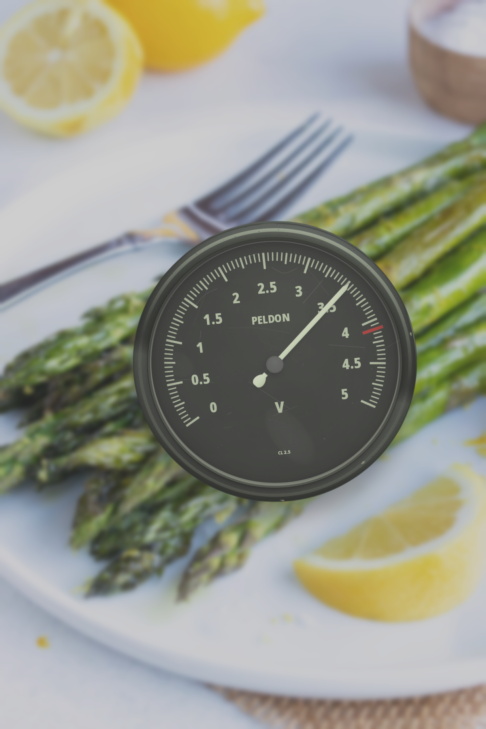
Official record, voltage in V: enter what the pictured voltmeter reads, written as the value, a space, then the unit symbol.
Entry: 3.5 V
